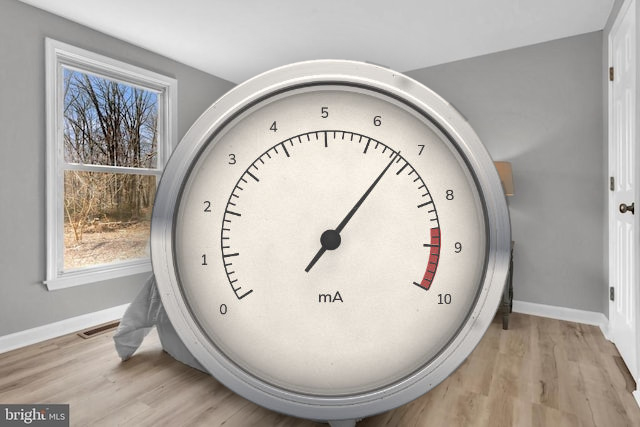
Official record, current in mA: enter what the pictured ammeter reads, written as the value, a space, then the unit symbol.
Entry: 6.7 mA
